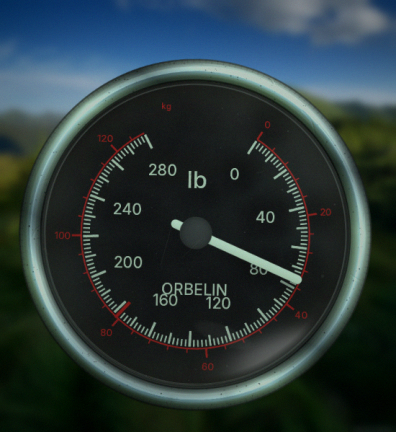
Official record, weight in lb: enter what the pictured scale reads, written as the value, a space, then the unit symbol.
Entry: 76 lb
